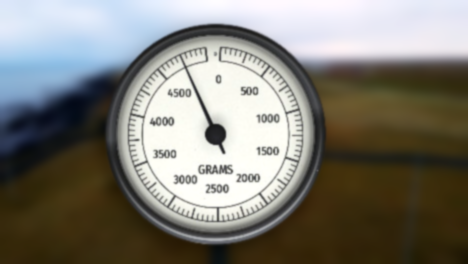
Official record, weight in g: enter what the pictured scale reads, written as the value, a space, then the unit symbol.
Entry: 4750 g
